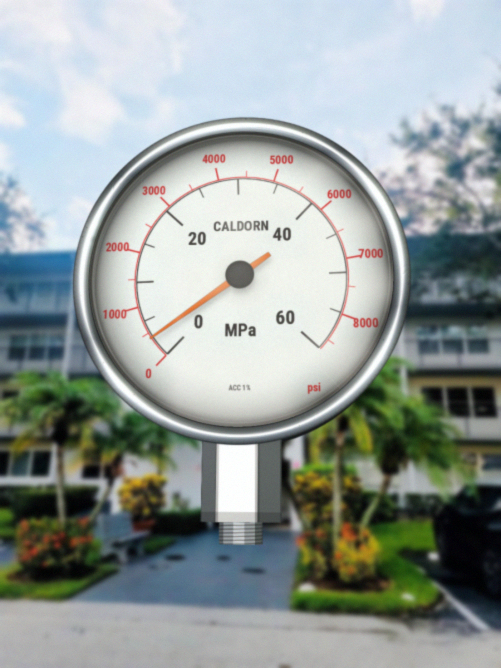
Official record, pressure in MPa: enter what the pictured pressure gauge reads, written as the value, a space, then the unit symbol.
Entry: 2.5 MPa
